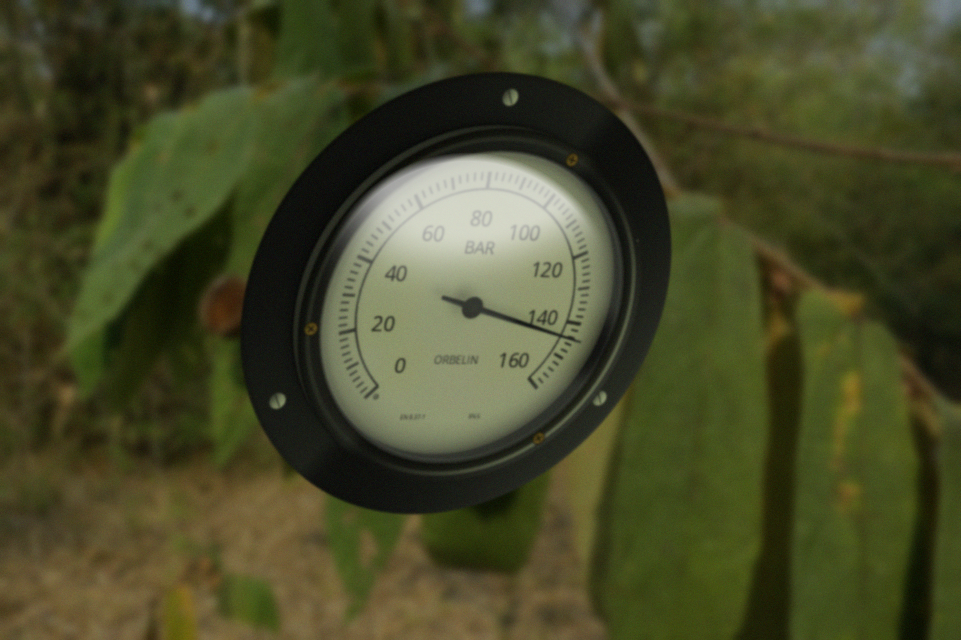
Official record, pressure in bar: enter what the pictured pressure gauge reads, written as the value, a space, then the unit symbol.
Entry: 144 bar
